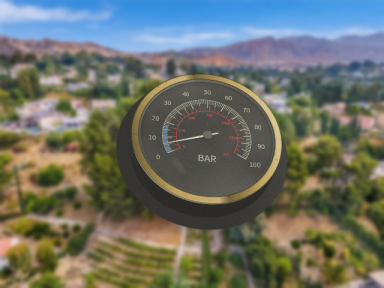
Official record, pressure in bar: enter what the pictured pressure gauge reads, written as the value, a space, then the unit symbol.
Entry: 5 bar
